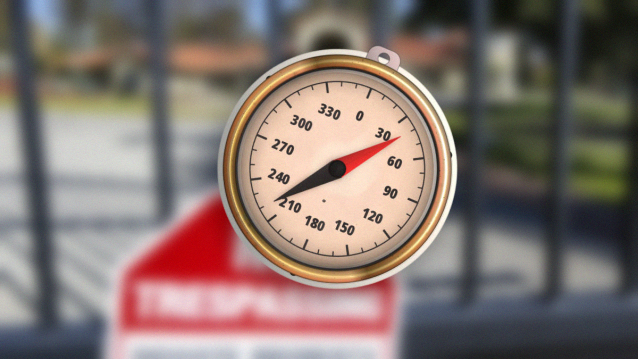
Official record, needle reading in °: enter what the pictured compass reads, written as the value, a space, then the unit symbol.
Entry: 40 °
